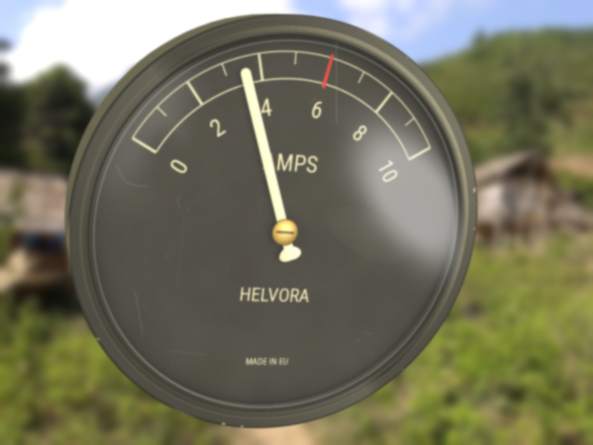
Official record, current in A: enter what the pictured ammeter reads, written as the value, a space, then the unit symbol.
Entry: 3.5 A
